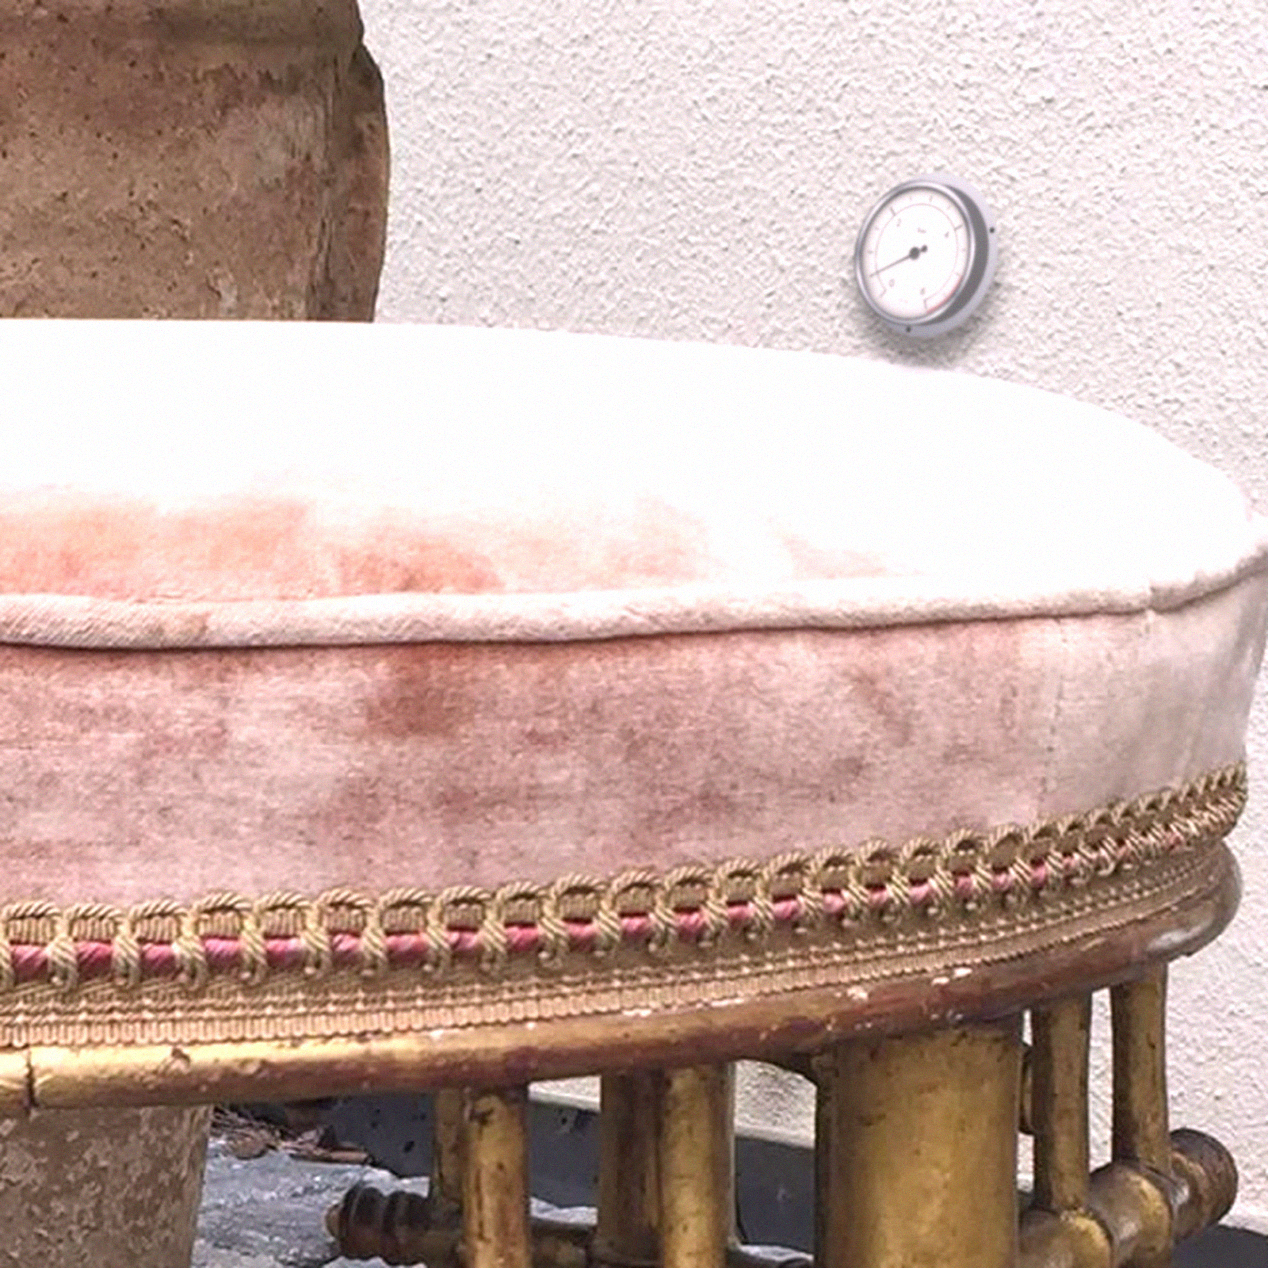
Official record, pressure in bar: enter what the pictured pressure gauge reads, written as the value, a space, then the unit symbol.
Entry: 0.5 bar
